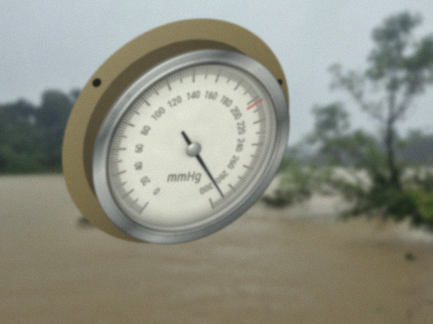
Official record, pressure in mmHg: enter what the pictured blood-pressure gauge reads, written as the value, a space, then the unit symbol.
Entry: 290 mmHg
